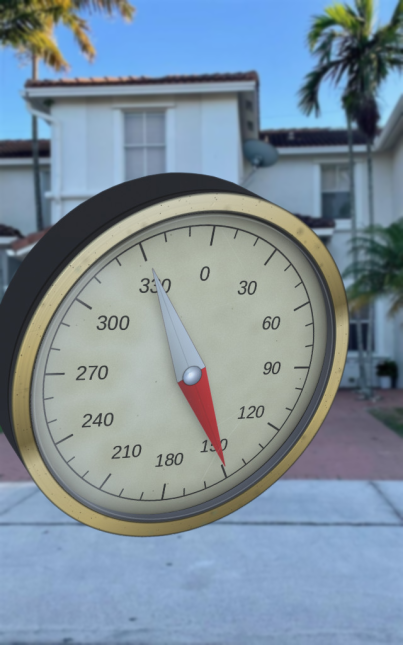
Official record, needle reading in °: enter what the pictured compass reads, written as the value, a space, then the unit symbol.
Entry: 150 °
